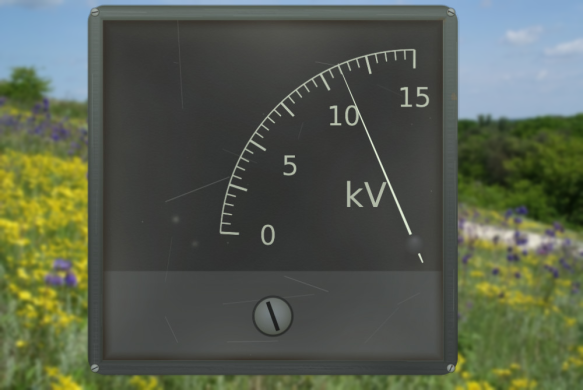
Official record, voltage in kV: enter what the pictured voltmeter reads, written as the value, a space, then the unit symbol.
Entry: 11 kV
